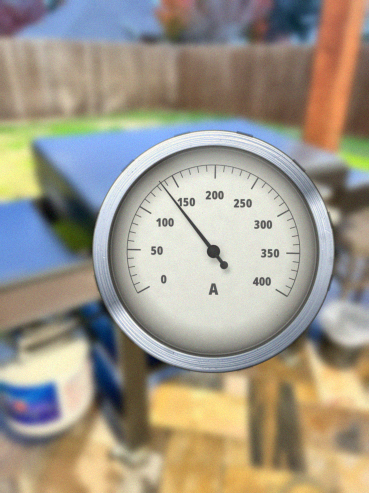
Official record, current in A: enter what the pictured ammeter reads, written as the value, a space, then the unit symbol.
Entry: 135 A
